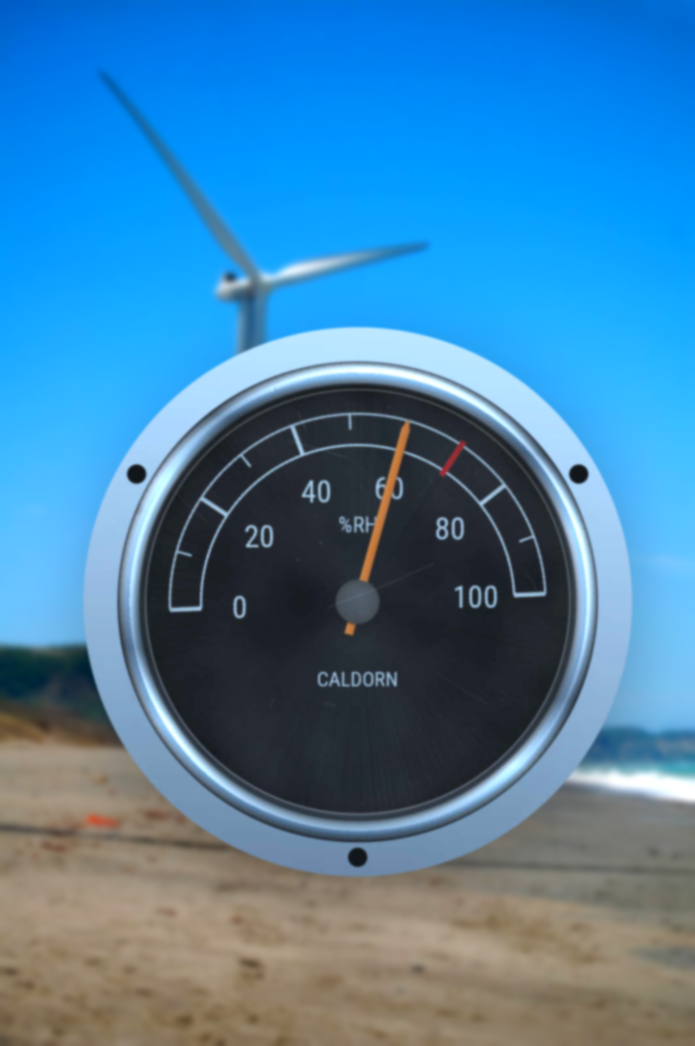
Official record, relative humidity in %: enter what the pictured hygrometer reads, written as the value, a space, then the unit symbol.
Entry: 60 %
